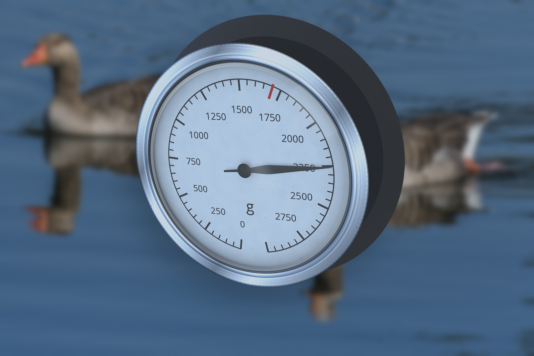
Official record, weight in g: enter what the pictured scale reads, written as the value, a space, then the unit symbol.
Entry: 2250 g
